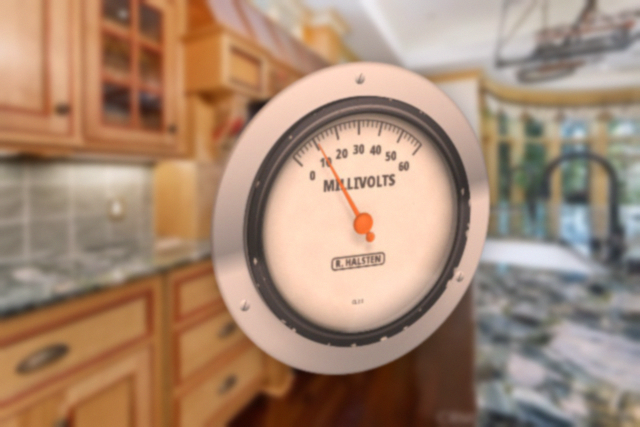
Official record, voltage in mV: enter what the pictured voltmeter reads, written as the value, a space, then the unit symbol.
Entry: 10 mV
